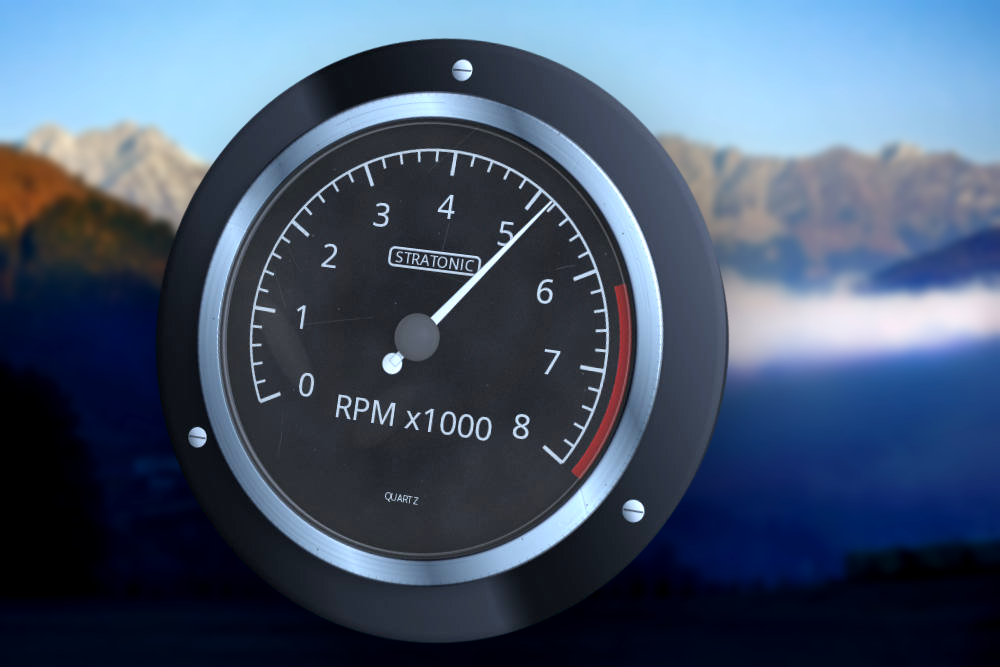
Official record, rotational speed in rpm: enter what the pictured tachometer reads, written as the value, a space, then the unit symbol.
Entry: 5200 rpm
